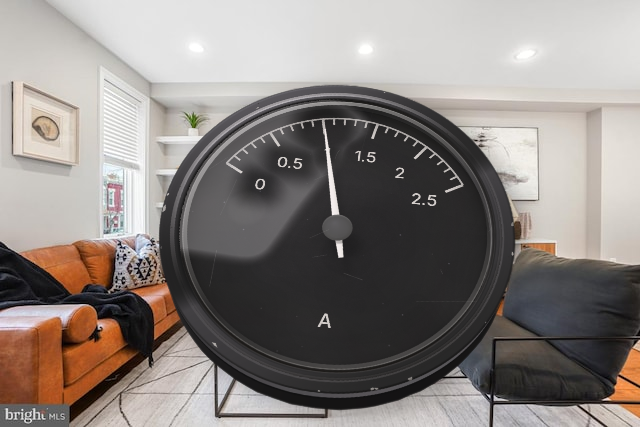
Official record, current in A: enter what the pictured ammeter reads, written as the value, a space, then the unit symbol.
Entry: 1 A
